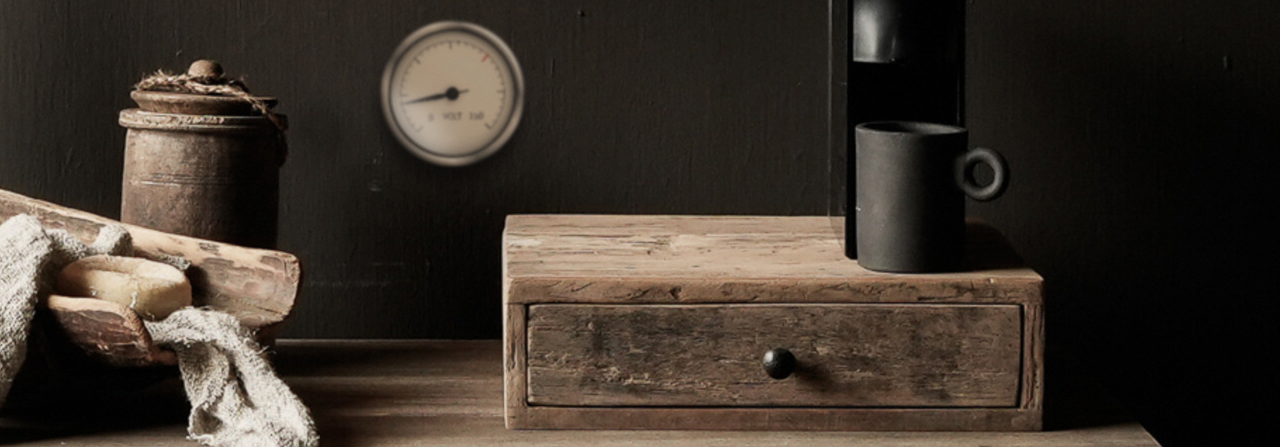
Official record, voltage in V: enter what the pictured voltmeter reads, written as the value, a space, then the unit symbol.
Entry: 20 V
